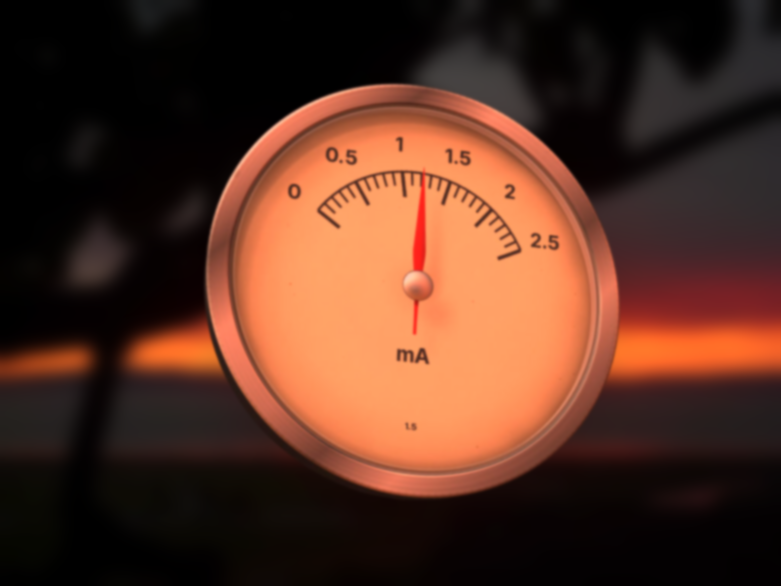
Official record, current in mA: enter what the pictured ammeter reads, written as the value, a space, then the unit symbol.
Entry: 1.2 mA
